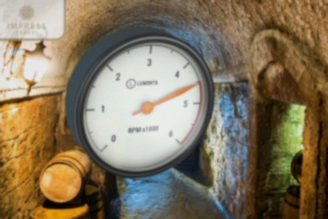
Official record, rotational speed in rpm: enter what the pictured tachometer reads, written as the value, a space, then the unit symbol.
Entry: 4500 rpm
